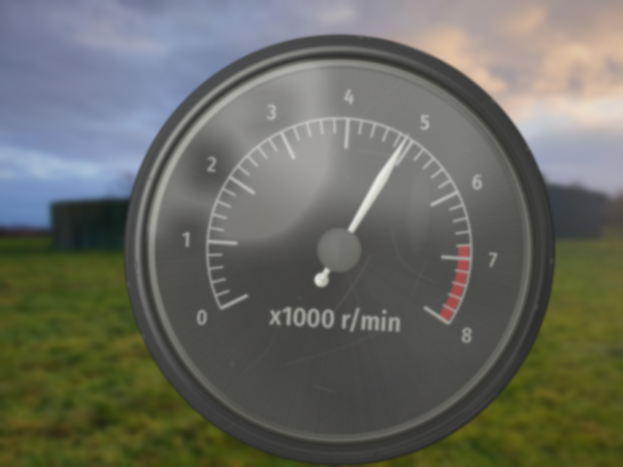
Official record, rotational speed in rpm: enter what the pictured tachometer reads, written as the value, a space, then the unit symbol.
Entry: 4900 rpm
